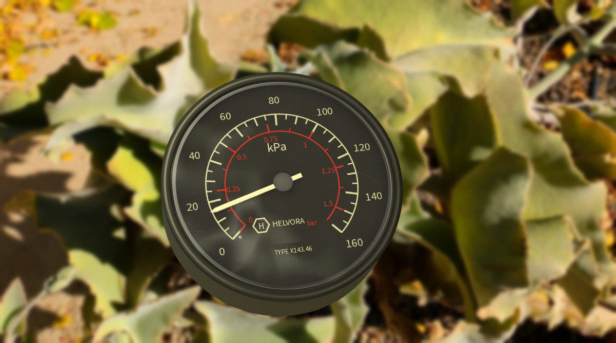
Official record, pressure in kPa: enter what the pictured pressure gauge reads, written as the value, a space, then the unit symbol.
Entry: 15 kPa
